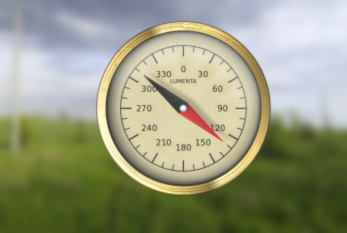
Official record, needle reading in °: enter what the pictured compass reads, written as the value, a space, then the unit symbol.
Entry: 130 °
